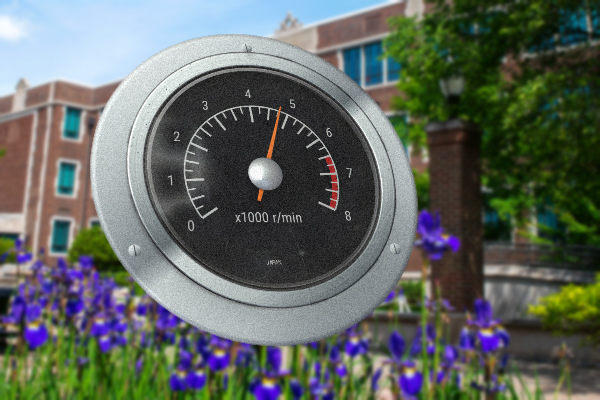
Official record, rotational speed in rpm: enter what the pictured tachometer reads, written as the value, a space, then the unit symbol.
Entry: 4750 rpm
